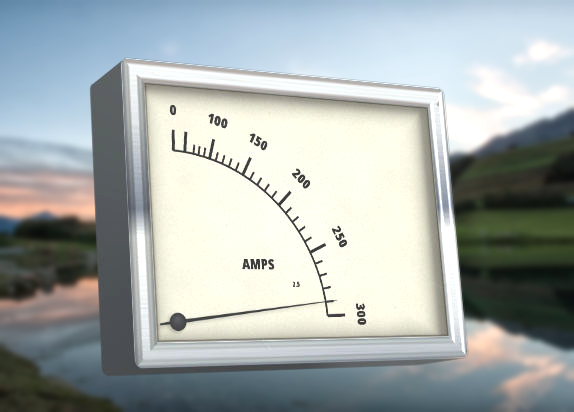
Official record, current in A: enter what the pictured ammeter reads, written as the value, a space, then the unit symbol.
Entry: 290 A
